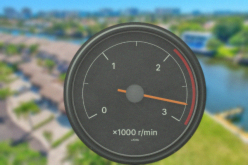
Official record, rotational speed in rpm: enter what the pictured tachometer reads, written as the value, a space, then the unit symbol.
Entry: 2750 rpm
